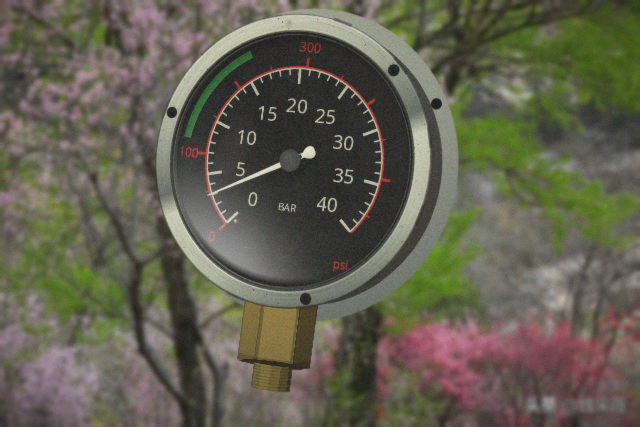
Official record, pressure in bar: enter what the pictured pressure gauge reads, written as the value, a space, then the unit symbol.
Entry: 3 bar
